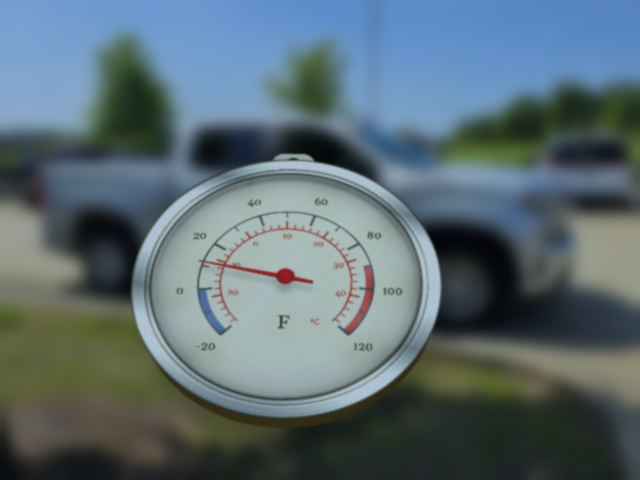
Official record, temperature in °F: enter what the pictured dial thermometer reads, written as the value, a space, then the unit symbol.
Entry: 10 °F
